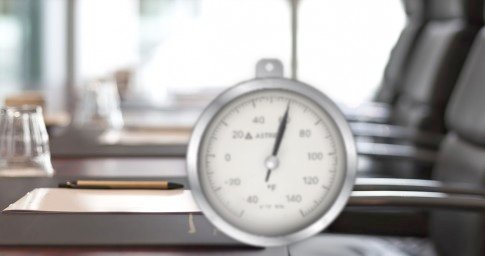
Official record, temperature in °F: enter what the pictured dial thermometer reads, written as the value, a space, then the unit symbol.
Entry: 60 °F
